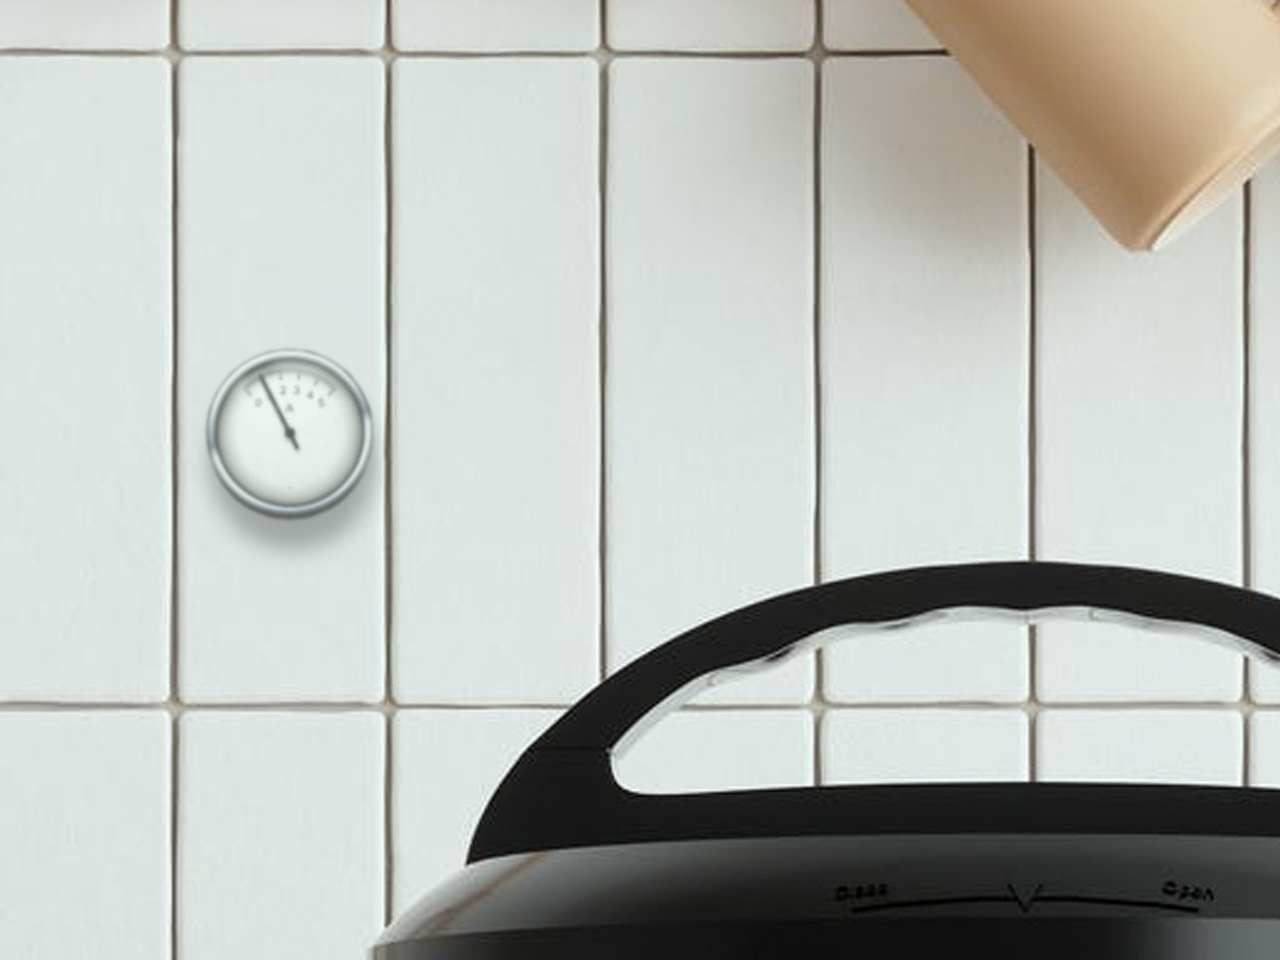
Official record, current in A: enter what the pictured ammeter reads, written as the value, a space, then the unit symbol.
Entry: 1 A
